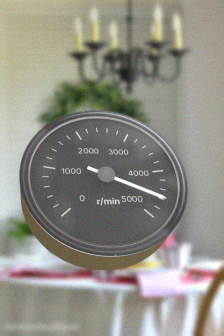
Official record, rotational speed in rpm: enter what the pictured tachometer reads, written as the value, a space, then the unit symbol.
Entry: 4600 rpm
